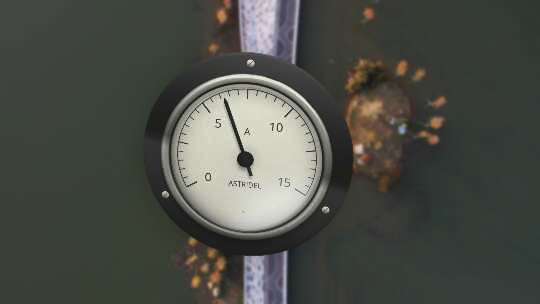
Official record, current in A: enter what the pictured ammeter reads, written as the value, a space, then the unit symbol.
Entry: 6.25 A
